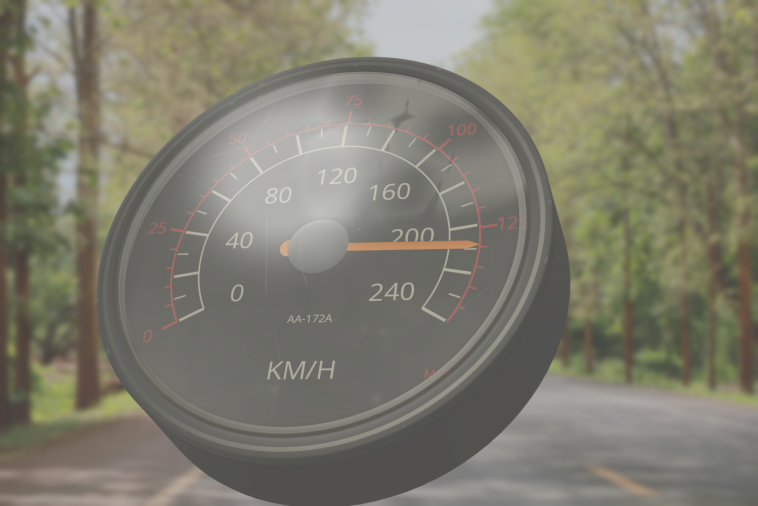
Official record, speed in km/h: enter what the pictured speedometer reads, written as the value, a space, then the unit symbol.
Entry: 210 km/h
